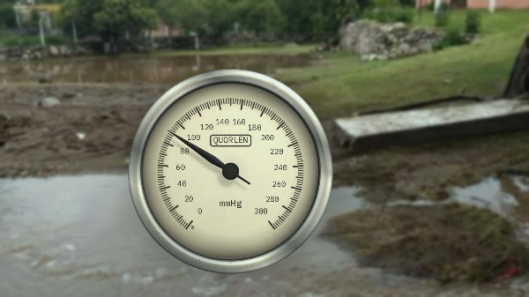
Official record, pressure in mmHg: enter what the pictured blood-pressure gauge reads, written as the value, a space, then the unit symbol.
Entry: 90 mmHg
